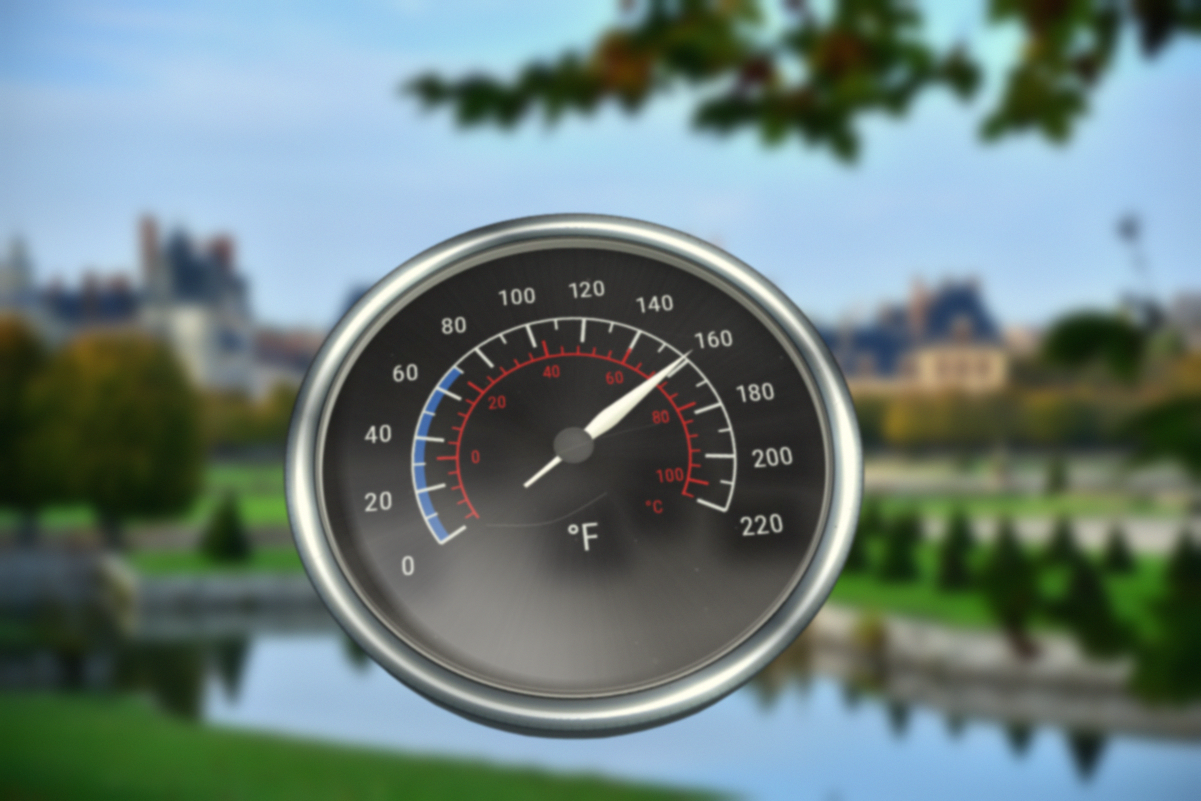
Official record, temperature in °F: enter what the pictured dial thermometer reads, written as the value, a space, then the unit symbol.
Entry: 160 °F
